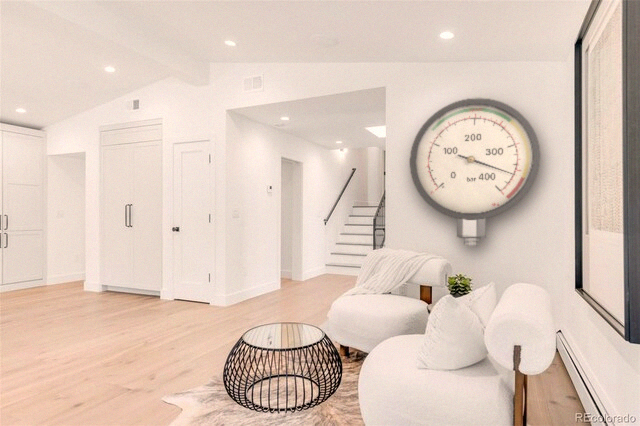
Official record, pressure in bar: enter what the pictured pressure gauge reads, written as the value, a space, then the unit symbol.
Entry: 360 bar
